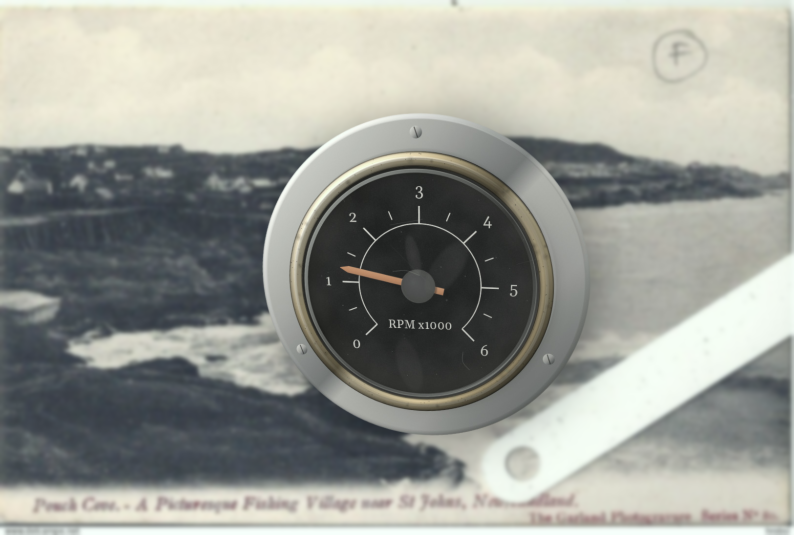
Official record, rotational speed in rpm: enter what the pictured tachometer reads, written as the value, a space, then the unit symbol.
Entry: 1250 rpm
